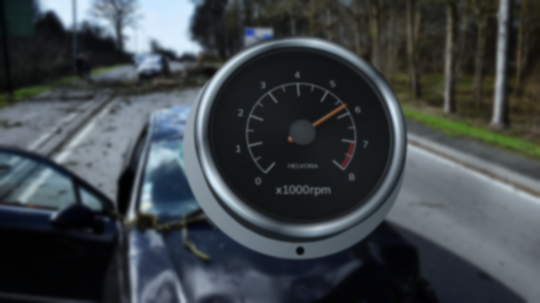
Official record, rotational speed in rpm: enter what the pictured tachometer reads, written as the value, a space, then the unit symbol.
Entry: 5750 rpm
